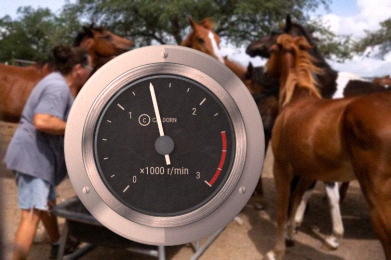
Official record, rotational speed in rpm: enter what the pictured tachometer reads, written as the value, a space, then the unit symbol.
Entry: 1400 rpm
